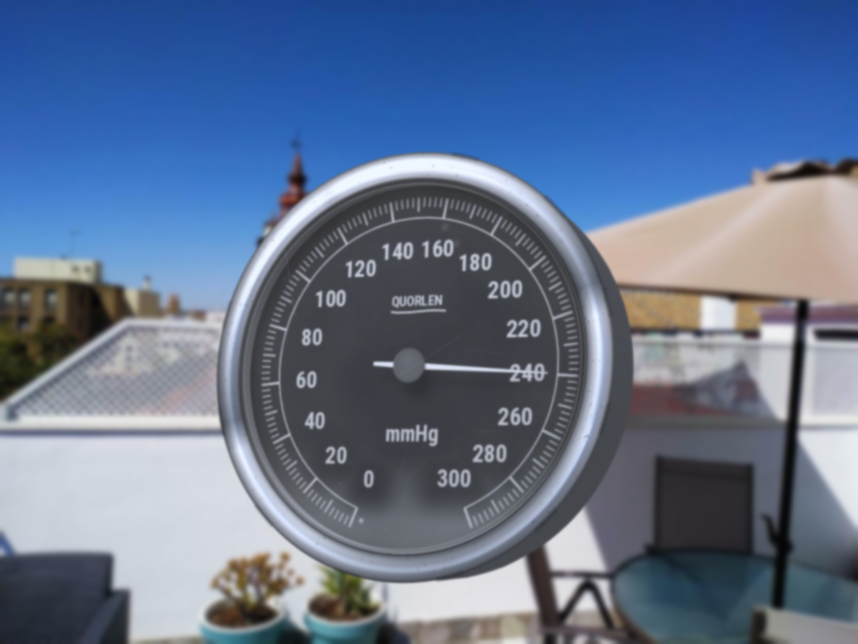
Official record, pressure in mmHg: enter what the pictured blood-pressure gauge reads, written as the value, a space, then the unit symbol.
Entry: 240 mmHg
